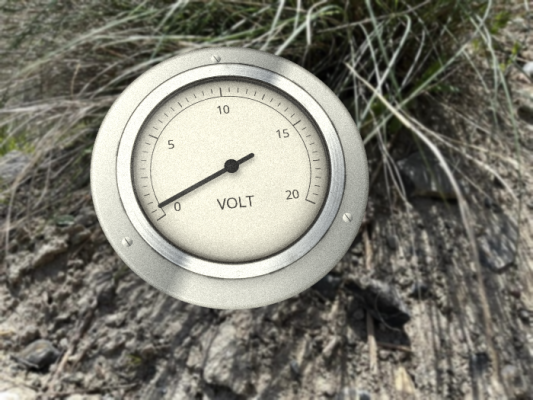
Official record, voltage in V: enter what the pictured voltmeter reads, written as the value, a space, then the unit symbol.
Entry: 0.5 V
